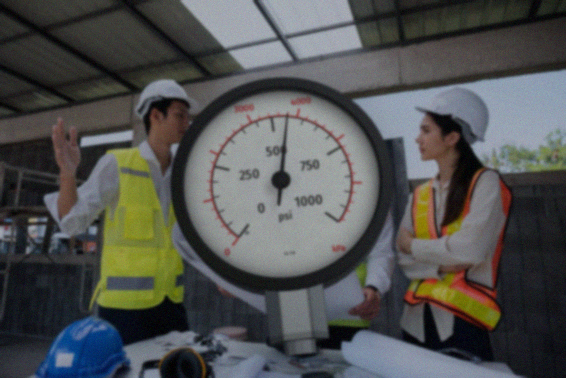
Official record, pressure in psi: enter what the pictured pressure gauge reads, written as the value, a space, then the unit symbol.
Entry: 550 psi
